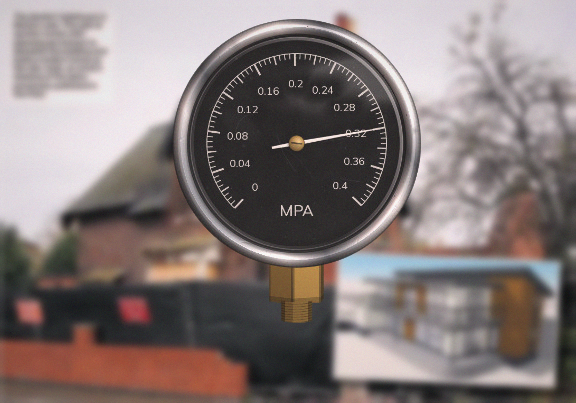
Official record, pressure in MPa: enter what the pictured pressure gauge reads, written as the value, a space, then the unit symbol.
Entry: 0.32 MPa
